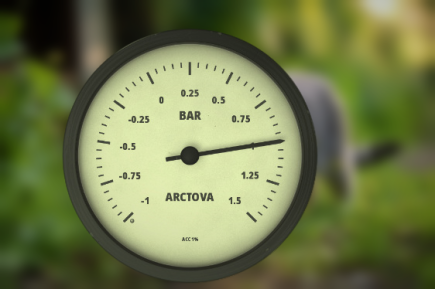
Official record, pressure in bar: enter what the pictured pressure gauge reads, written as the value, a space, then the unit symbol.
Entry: 1 bar
